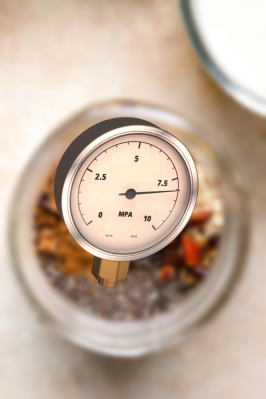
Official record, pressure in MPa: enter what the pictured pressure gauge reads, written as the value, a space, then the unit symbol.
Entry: 8 MPa
